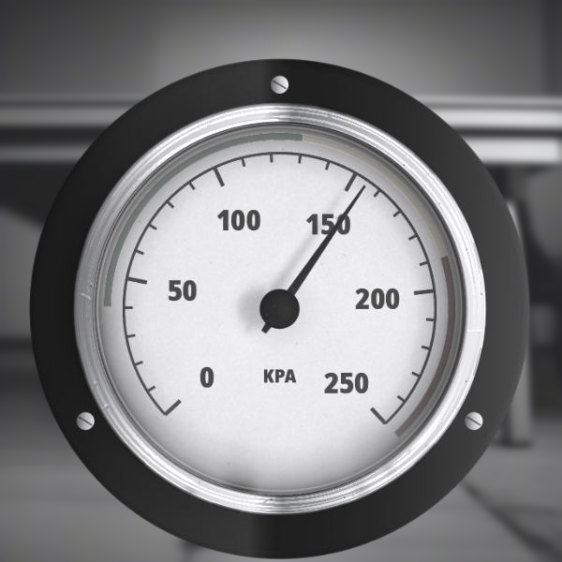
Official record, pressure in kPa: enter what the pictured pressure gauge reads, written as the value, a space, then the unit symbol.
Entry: 155 kPa
